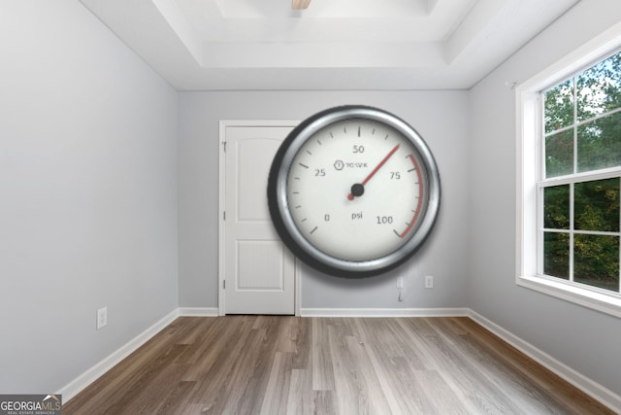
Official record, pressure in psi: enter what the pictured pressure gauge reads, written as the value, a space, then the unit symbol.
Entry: 65 psi
